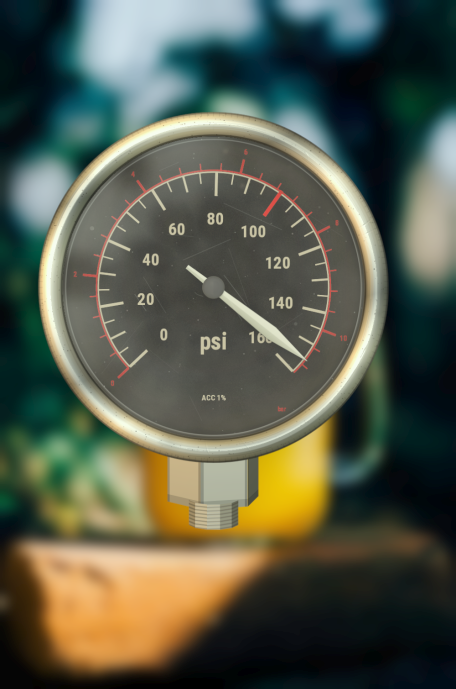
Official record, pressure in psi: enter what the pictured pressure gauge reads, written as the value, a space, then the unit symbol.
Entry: 155 psi
